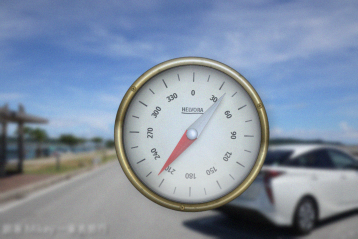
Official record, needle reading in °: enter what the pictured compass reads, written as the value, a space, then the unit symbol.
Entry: 217.5 °
